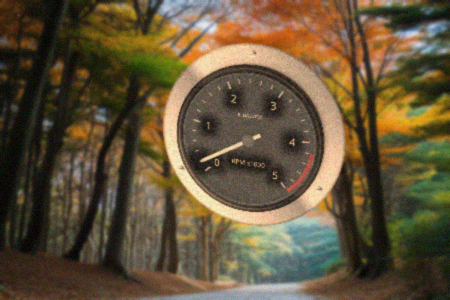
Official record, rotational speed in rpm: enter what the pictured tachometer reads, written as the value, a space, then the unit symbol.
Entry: 200 rpm
